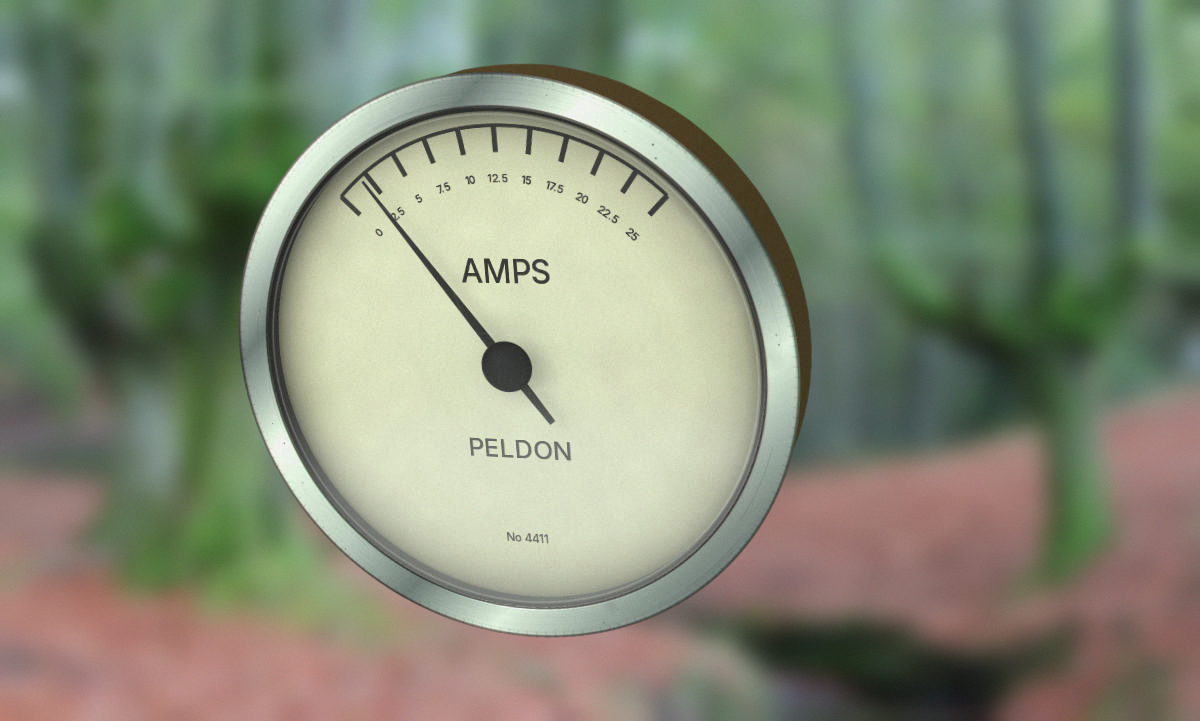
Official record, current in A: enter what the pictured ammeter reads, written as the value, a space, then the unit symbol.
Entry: 2.5 A
